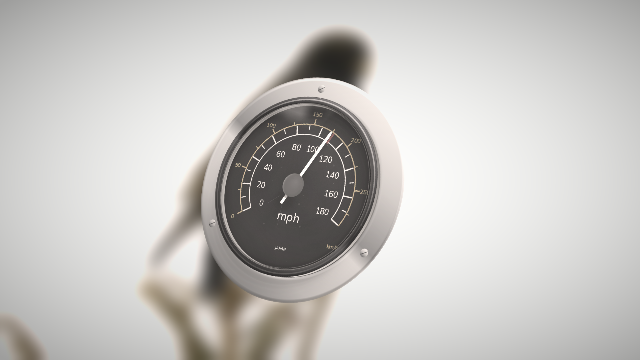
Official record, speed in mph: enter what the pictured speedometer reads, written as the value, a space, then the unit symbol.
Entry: 110 mph
